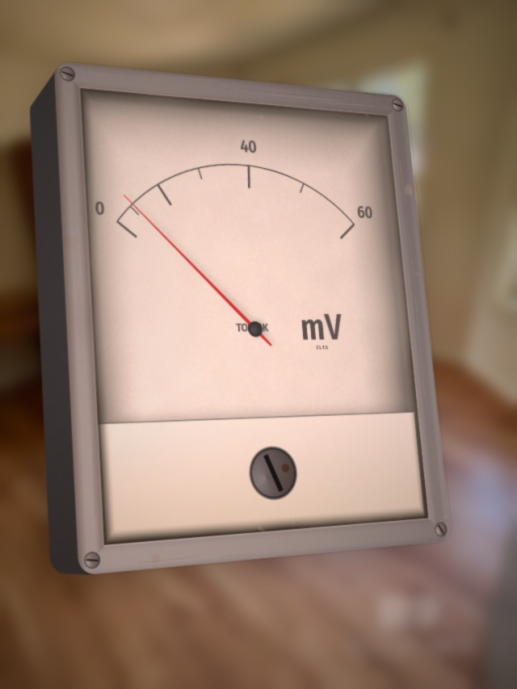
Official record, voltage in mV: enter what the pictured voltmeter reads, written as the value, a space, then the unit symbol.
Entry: 10 mV
